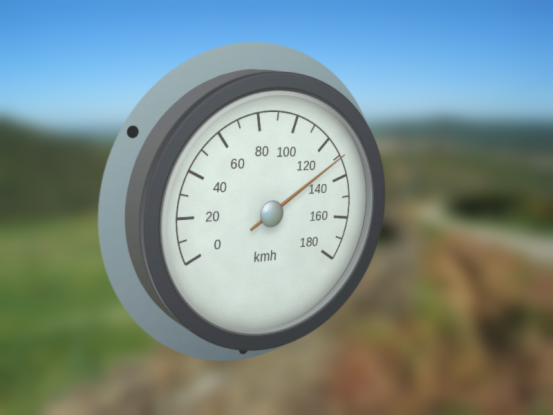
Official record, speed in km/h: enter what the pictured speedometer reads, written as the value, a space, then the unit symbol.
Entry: 130 km/h
